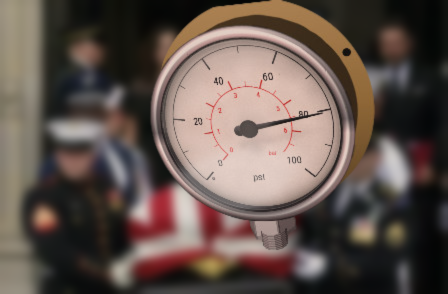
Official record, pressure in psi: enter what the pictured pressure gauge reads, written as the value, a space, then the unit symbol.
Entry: 80 psi
